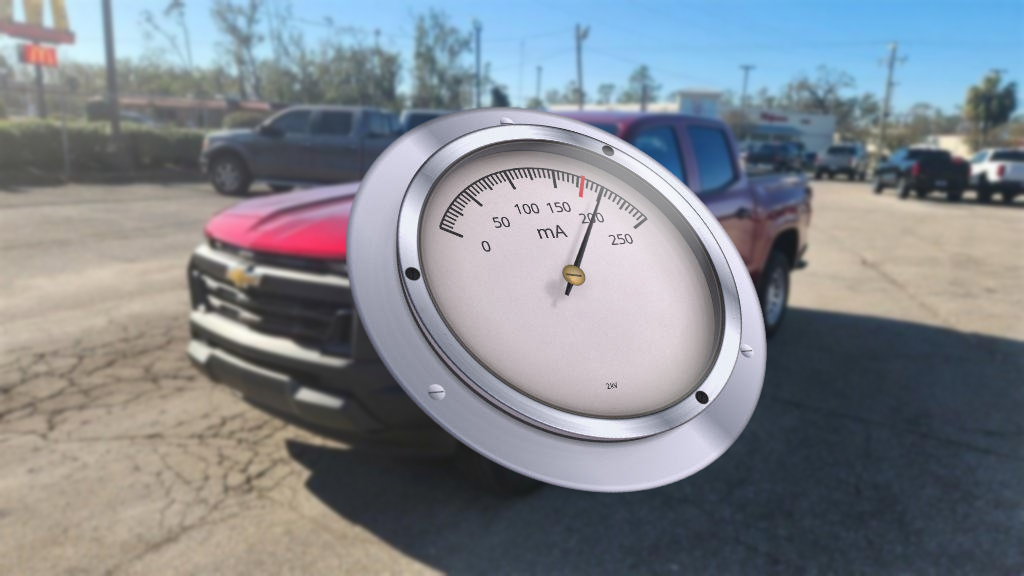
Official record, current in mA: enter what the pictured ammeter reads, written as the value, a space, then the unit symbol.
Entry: 200 mA
